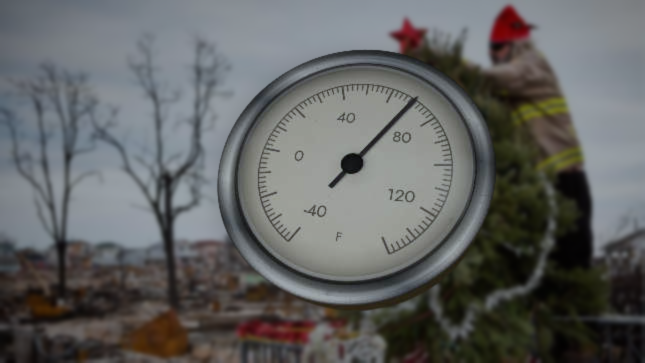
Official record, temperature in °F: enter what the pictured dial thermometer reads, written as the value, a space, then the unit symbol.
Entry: 70 °F
